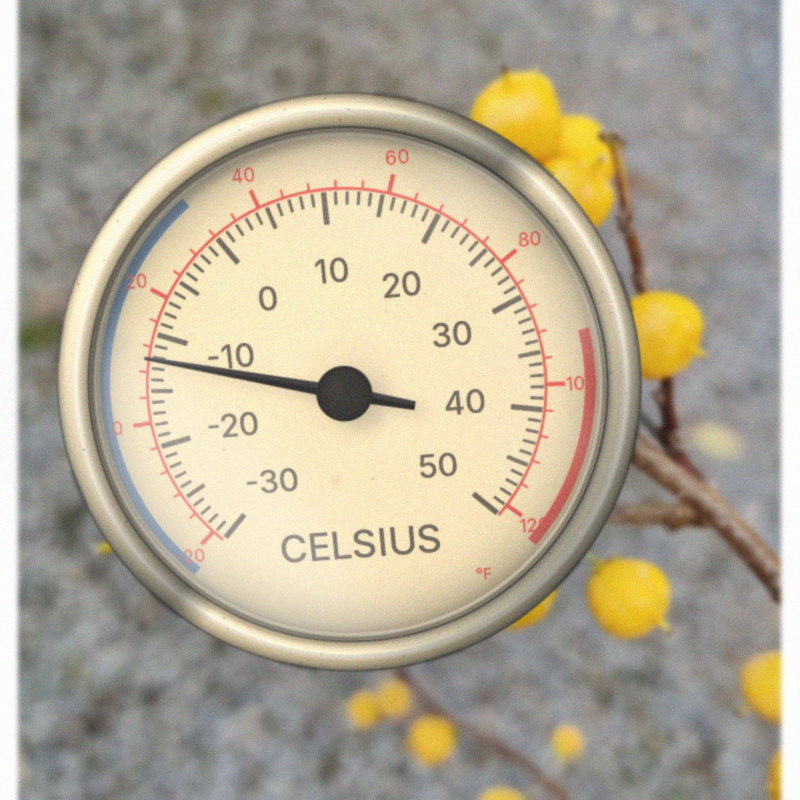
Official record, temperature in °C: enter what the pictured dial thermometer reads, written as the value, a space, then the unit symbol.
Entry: -12 °C
